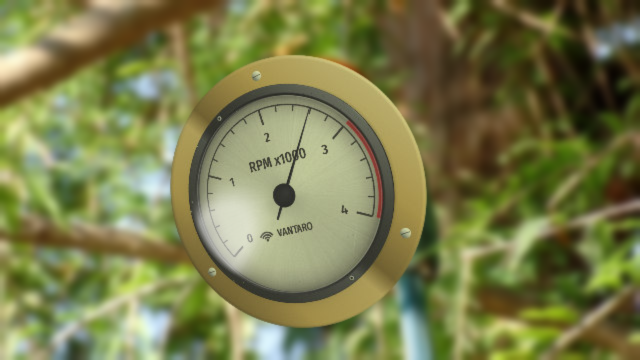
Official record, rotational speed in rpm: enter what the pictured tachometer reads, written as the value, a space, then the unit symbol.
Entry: 2600 rpm
